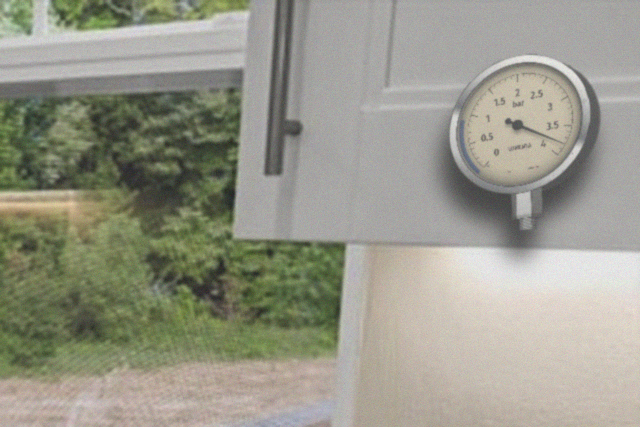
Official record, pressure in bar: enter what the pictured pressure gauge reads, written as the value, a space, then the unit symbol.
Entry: 3.8 bar
